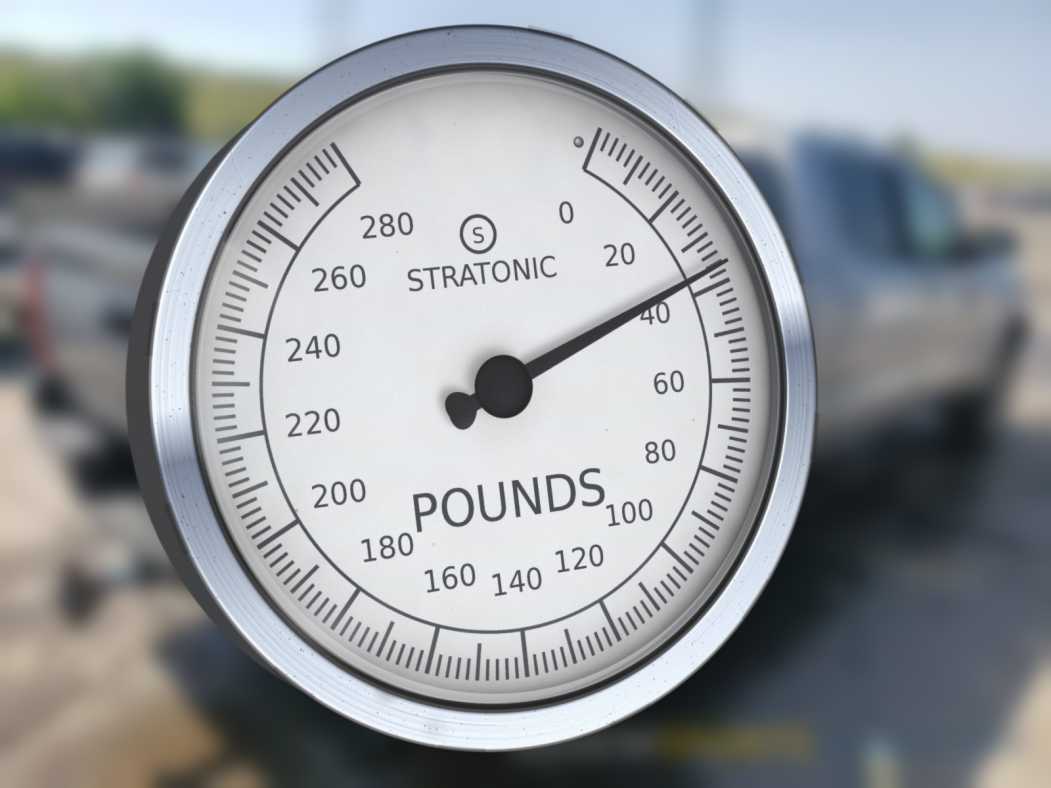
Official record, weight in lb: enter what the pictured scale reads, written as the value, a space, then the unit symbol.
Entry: 36 lb
